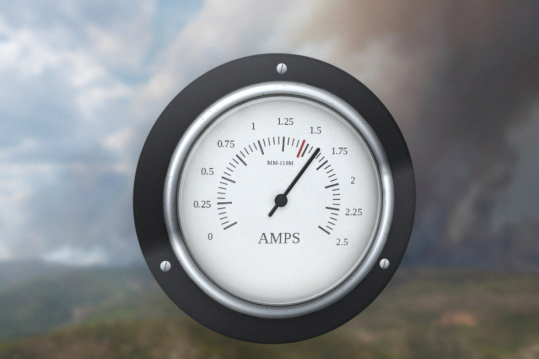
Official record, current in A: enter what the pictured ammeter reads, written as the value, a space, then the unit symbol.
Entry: 1.6 A
